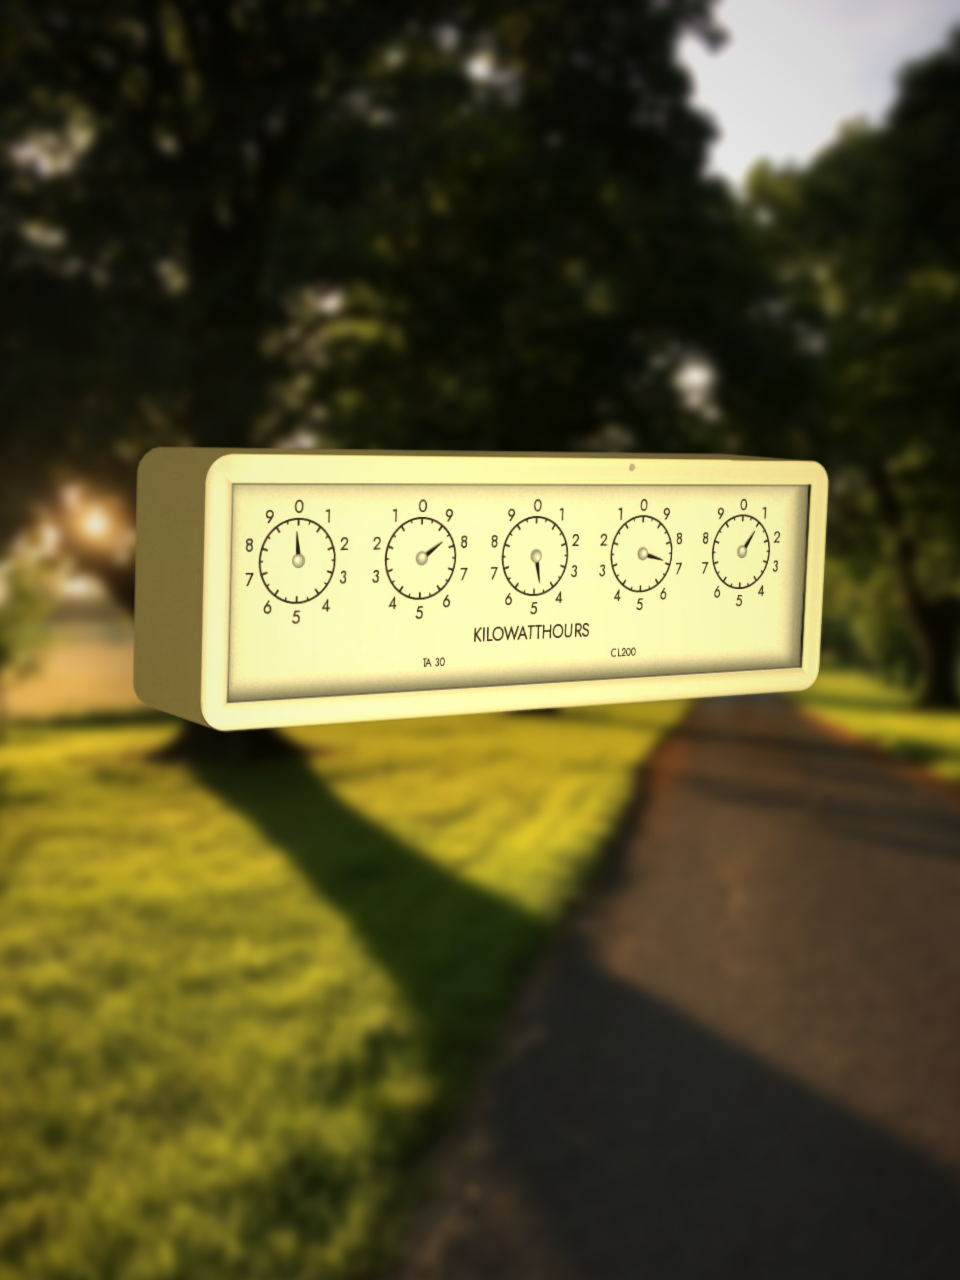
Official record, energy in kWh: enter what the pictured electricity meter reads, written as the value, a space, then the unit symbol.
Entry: 98471 kWh
